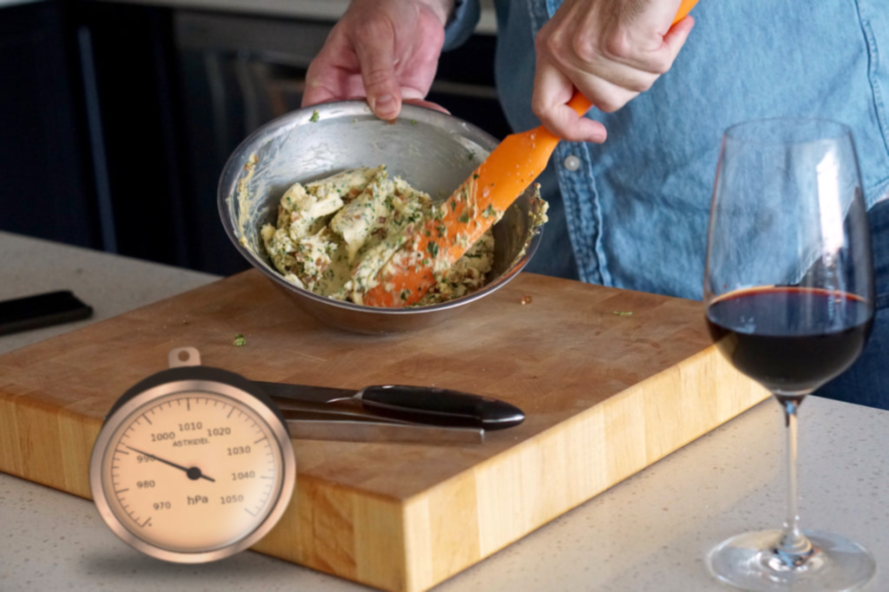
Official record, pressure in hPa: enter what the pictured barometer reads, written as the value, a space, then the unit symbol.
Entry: 992 hPa
